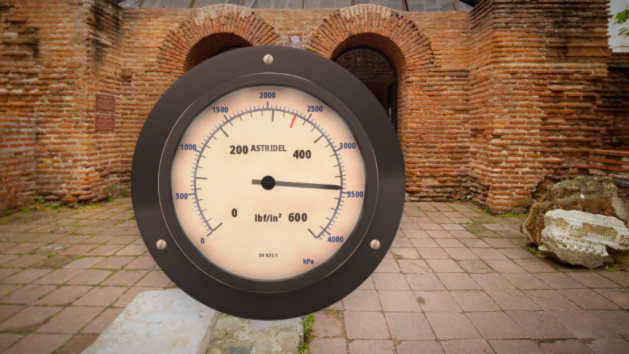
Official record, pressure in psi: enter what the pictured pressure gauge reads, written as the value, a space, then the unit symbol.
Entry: 500 psi
